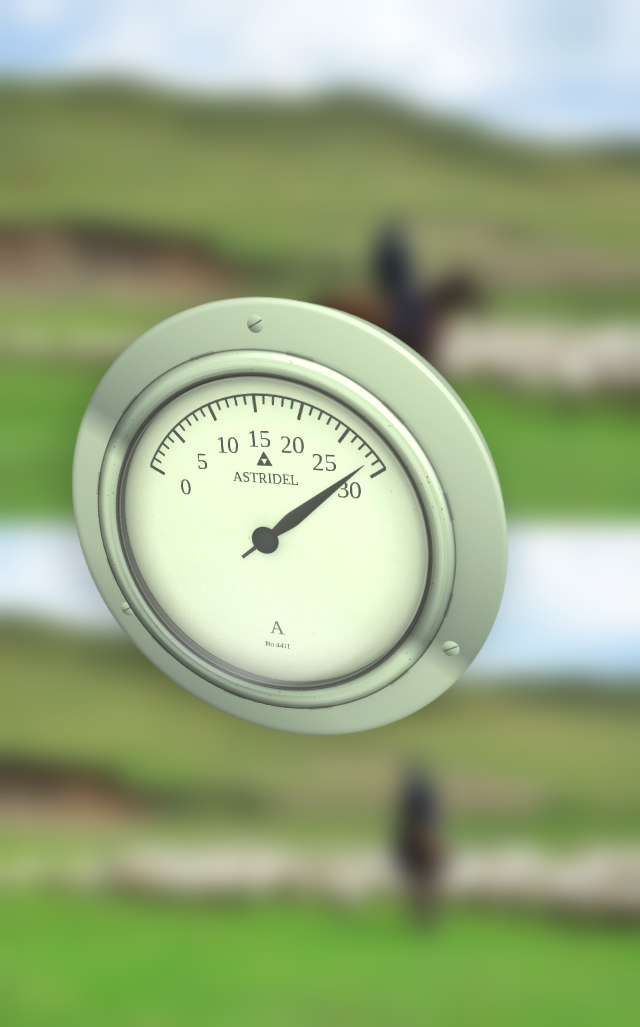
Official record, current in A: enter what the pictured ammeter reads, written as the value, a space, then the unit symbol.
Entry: 28.5 A
